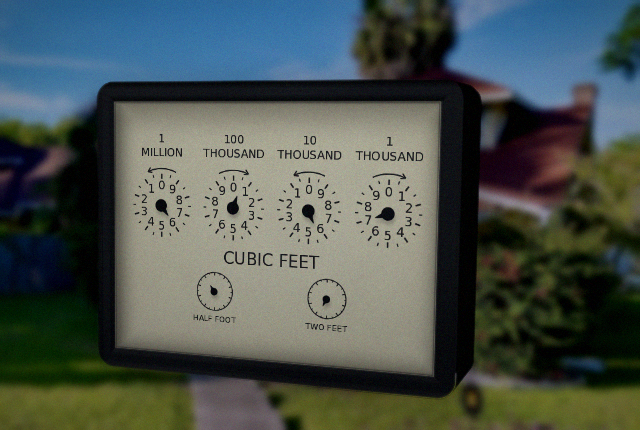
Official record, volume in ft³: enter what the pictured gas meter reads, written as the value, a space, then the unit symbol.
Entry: 605700 ft³
